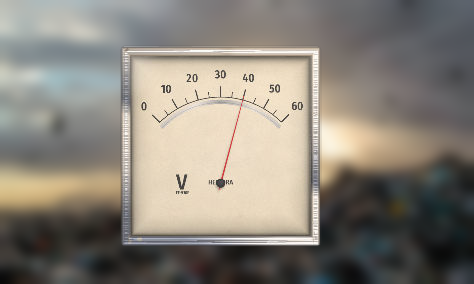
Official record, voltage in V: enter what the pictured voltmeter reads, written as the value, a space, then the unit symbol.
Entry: 40 V
